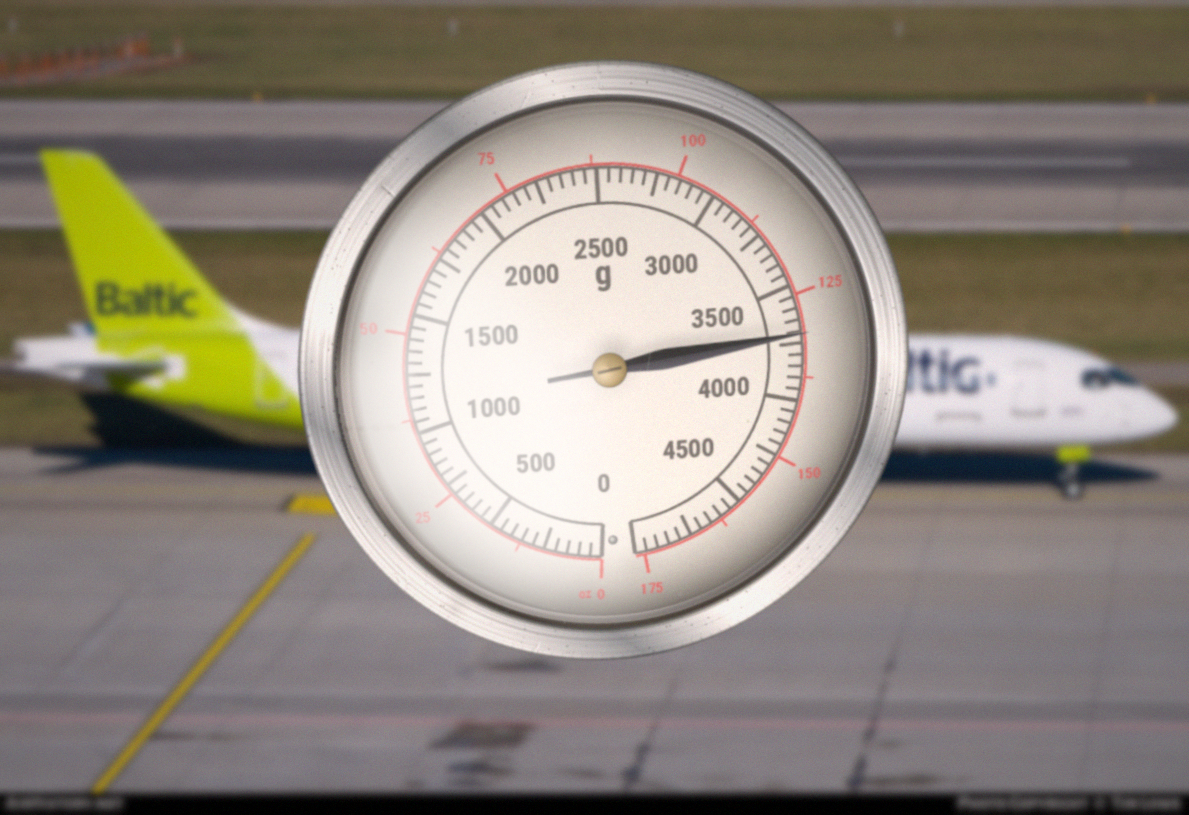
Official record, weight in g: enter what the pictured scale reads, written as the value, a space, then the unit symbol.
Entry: 3700 g
